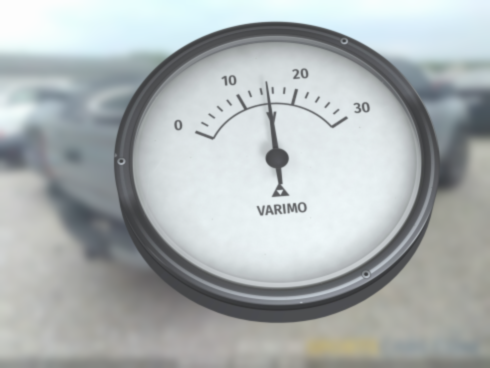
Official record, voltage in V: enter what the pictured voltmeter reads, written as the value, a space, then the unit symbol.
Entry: 15 V
